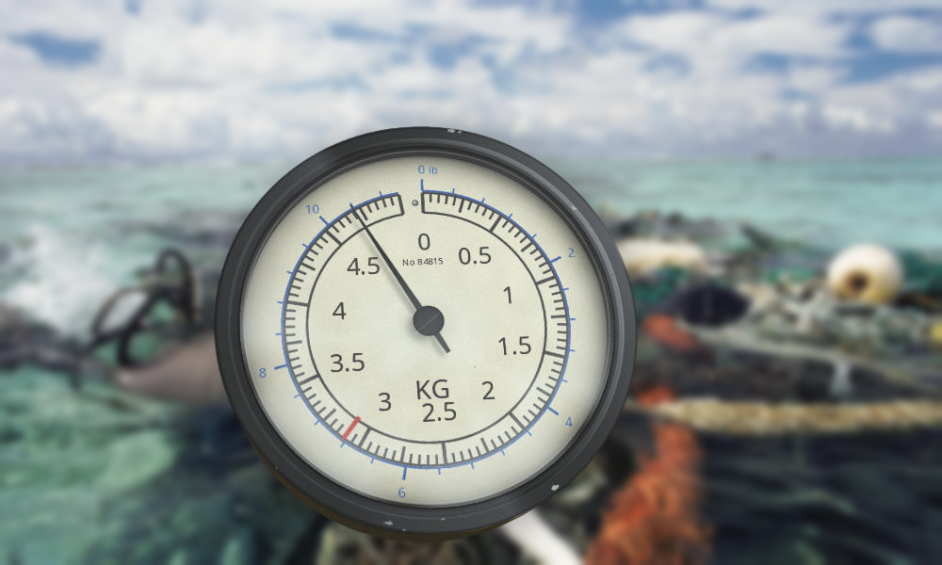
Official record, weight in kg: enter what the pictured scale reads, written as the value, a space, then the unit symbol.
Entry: 4.7 kg
